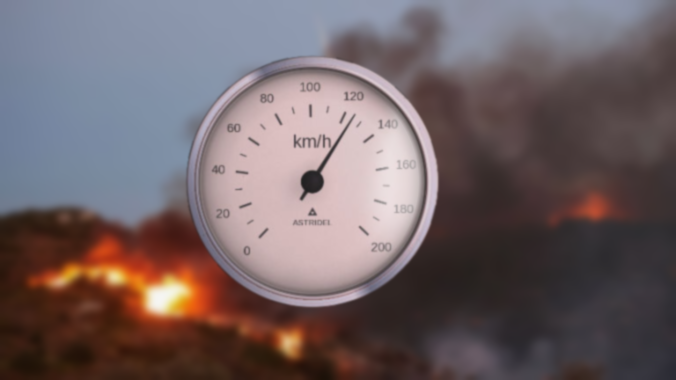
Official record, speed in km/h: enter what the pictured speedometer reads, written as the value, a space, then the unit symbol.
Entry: 125 km/h
